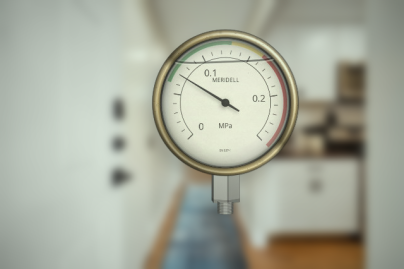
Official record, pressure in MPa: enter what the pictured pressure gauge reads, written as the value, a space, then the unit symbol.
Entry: 0.07 MPa
